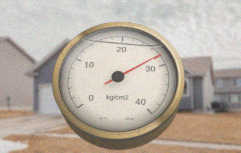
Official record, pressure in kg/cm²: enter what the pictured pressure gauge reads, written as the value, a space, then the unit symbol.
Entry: 28 kg/cm²
